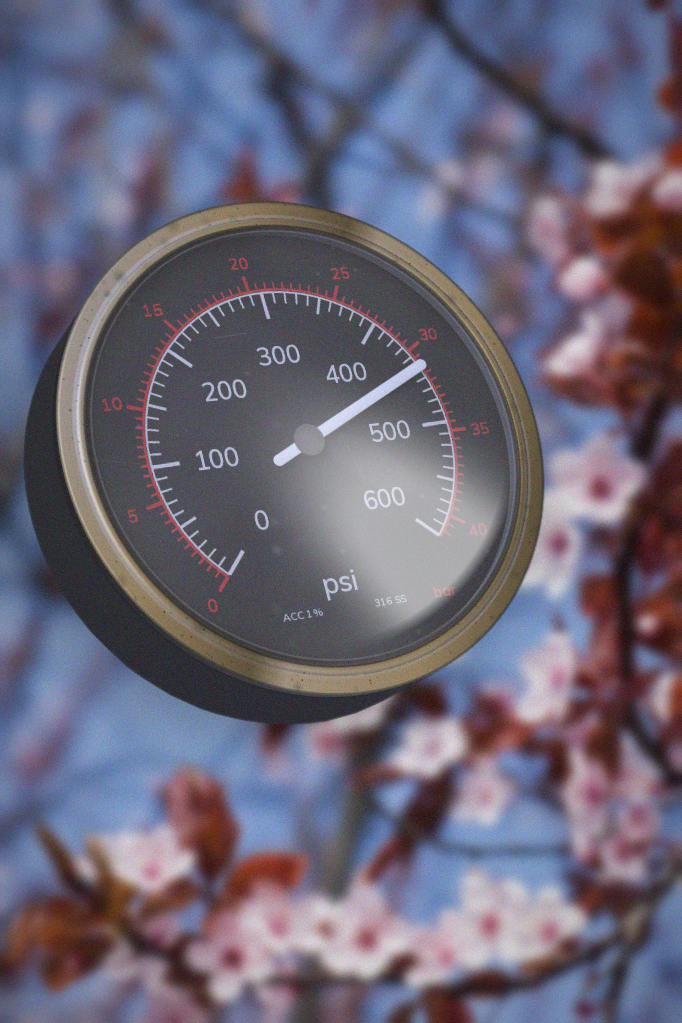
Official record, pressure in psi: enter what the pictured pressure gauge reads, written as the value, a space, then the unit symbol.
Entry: 450 psi
